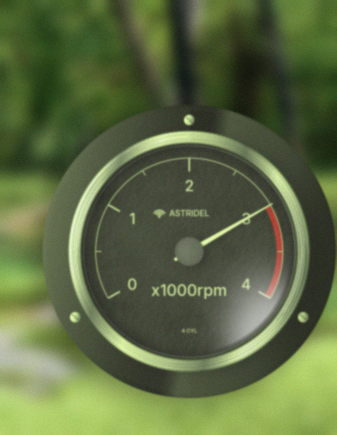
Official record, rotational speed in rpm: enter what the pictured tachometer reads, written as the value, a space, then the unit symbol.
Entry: 3000 rpm
